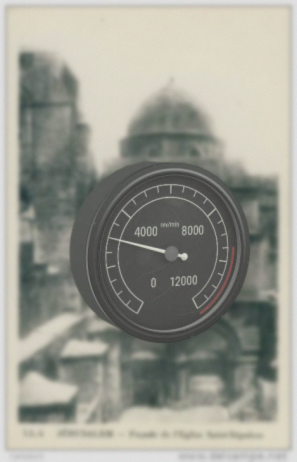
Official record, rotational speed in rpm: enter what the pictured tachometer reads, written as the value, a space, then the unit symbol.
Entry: 3000 rpm
